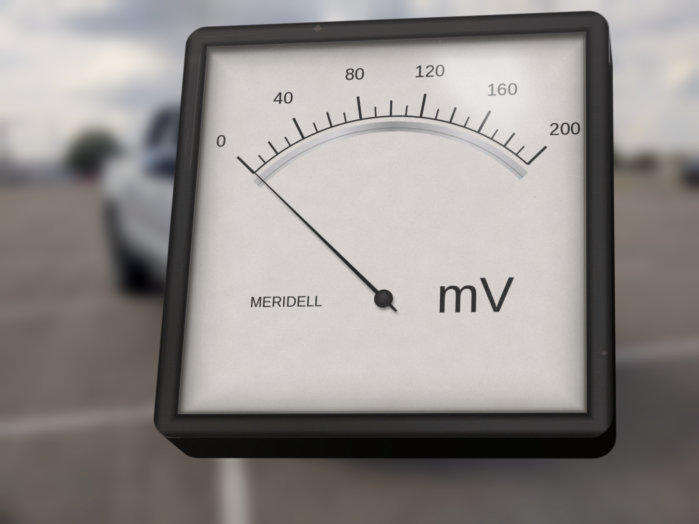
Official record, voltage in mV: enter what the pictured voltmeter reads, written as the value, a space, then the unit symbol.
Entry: 0 mV
